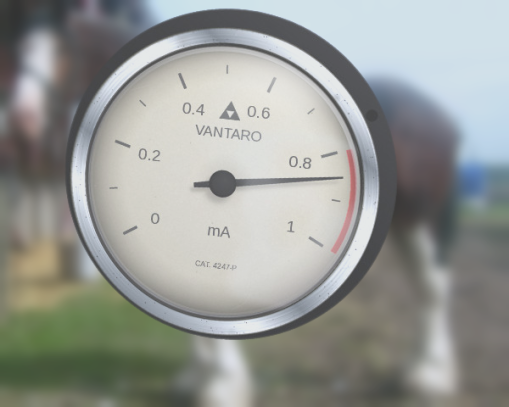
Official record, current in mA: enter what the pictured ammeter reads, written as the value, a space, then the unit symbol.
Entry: 0.85 mA
